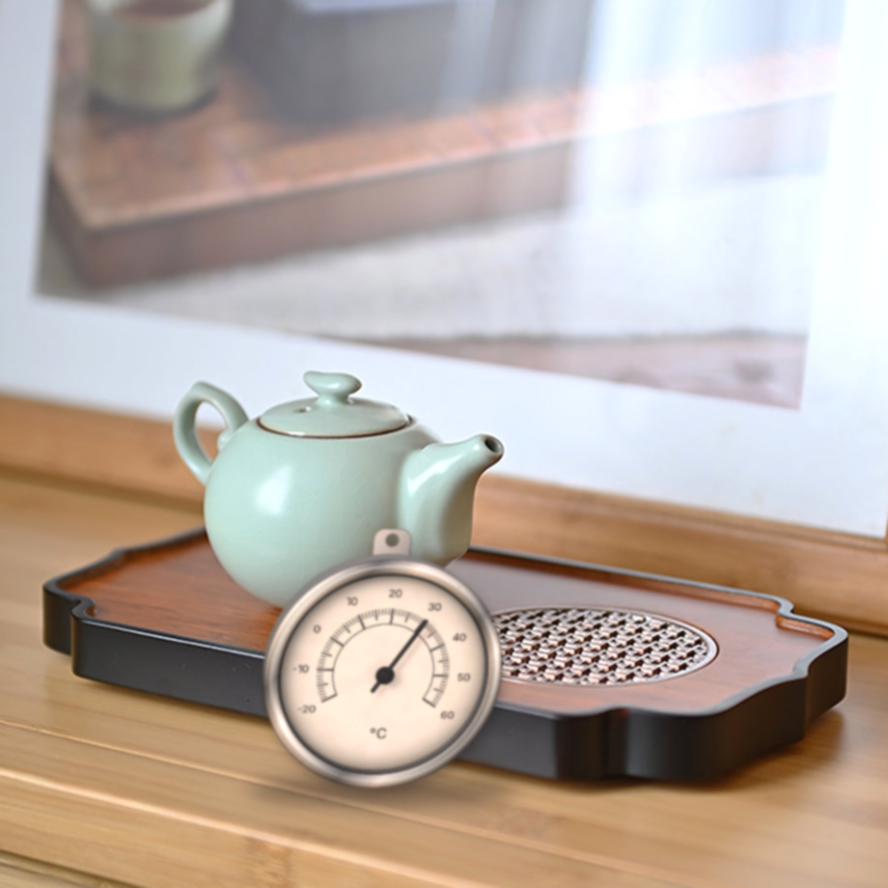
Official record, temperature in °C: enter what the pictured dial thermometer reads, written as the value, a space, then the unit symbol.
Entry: 30 °C
